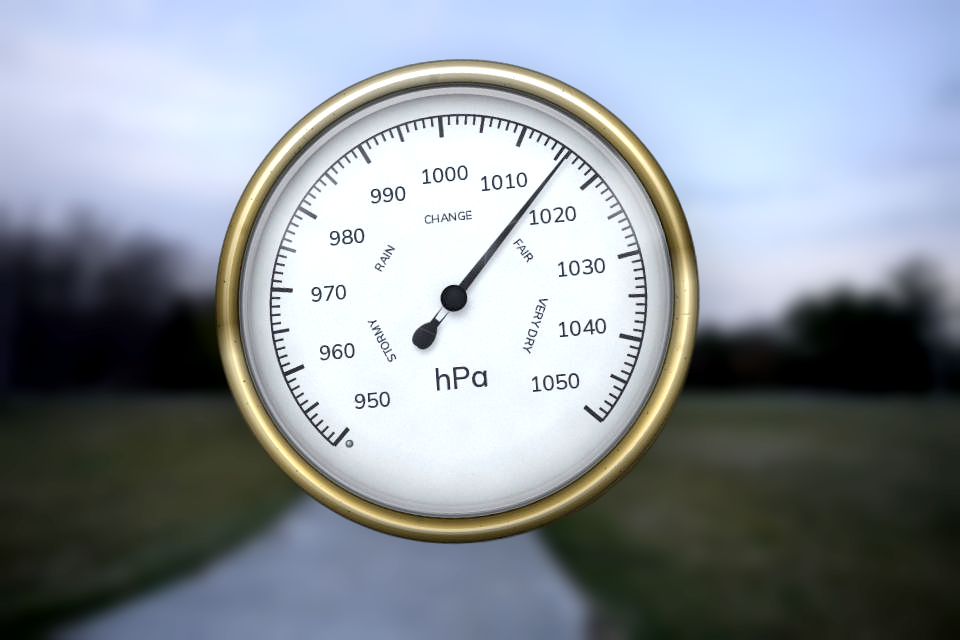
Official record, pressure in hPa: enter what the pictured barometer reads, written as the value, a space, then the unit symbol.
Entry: 1016 hPa
